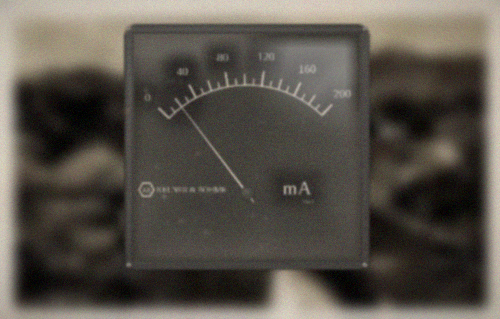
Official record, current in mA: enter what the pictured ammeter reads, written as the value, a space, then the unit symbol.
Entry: 20 mA
